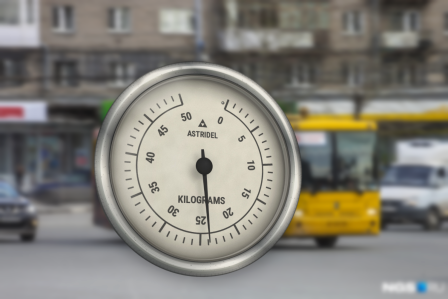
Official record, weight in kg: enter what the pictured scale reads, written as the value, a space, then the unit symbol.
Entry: 24 kg
